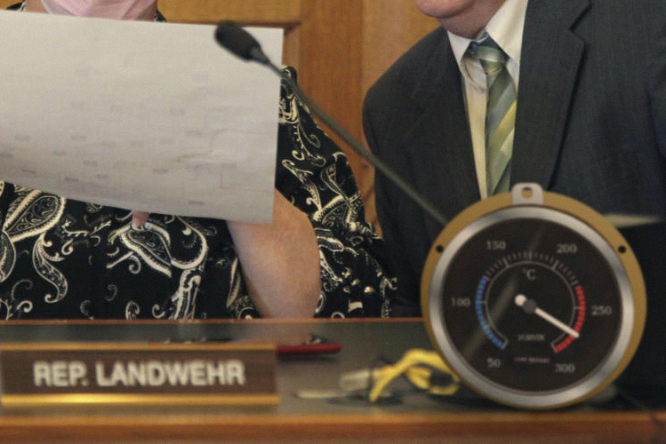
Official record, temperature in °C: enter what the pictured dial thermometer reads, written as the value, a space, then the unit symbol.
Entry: 275 °C
